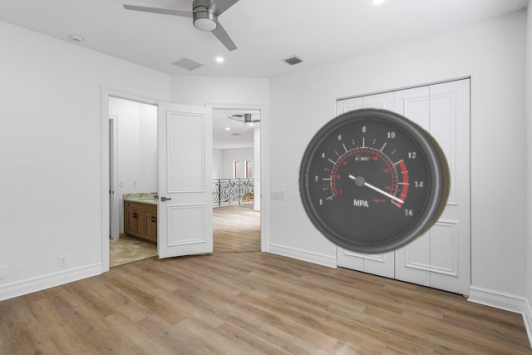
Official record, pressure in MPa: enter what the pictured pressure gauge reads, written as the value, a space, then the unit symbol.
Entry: 15.5 MPa
